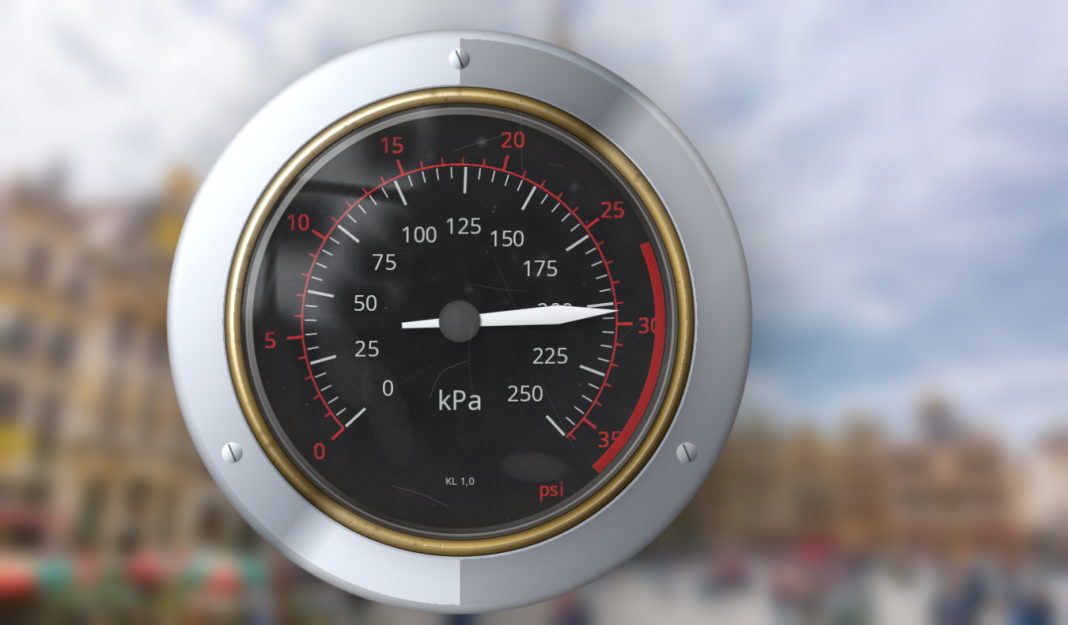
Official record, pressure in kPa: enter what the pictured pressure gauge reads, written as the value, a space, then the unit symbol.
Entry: 202.5 kPa
